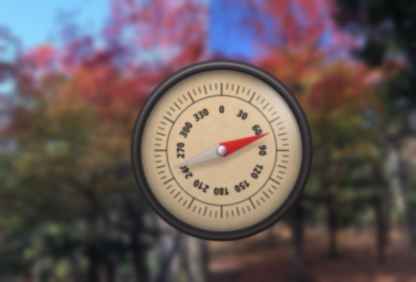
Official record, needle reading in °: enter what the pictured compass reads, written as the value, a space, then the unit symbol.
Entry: 70 °
